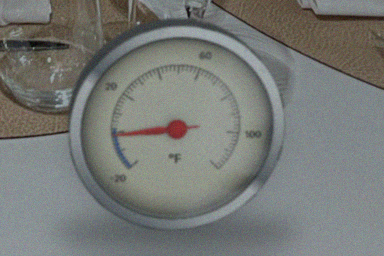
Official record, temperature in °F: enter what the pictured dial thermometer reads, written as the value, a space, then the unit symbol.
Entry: 0 °F
